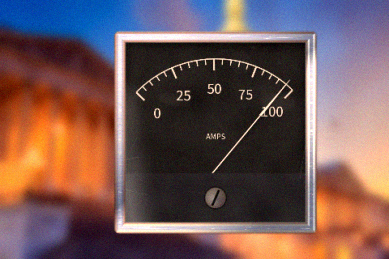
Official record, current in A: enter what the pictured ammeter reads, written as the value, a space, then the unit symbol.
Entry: 95 A
